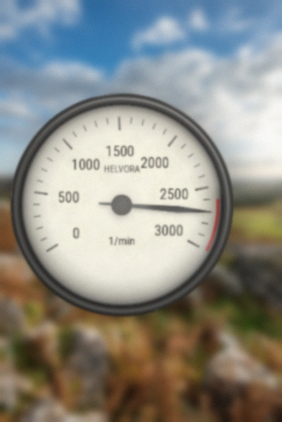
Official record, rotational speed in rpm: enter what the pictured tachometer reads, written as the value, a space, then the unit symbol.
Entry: 2700 rpm
